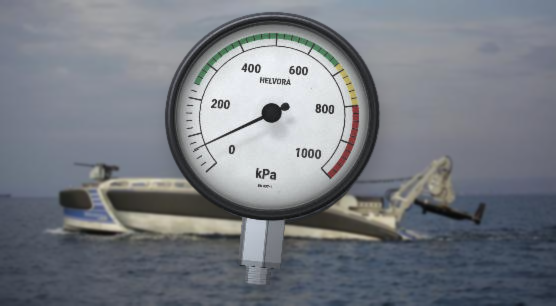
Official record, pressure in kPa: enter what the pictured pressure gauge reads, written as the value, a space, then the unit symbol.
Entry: 60 kPa
